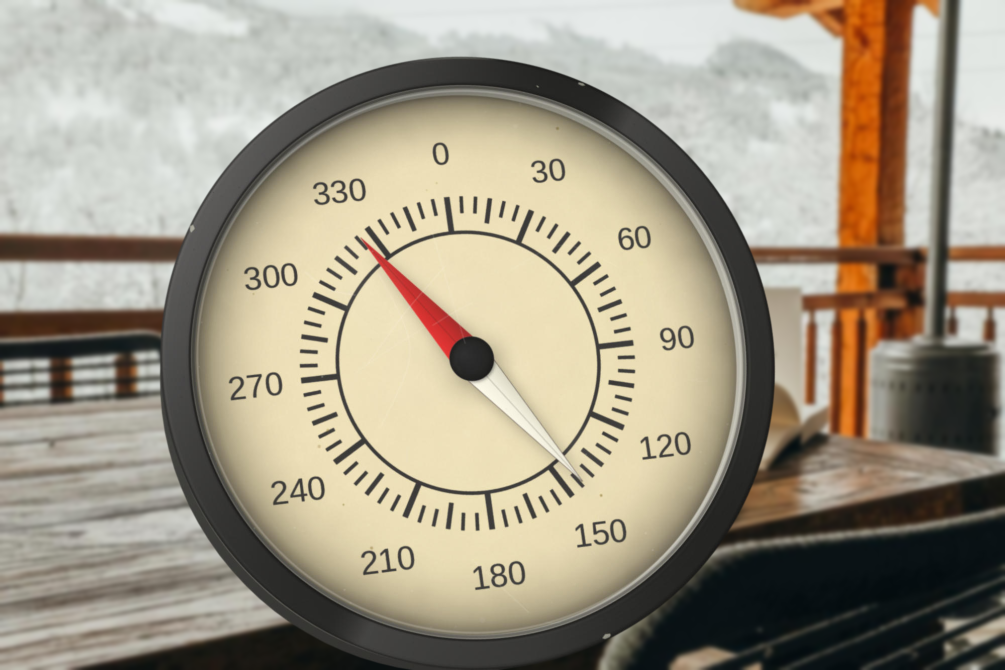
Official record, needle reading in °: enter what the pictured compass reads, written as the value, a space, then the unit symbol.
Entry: 325 °
